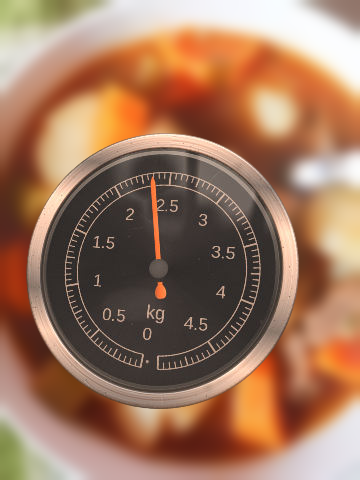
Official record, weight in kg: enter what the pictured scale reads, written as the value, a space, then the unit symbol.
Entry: 2.35 kg
